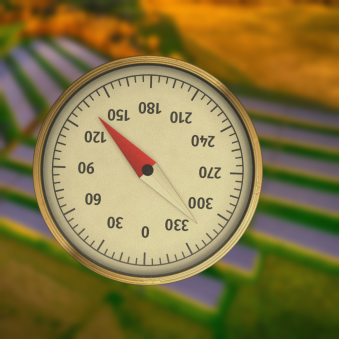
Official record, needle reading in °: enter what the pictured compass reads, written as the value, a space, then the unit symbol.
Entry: 135 °
